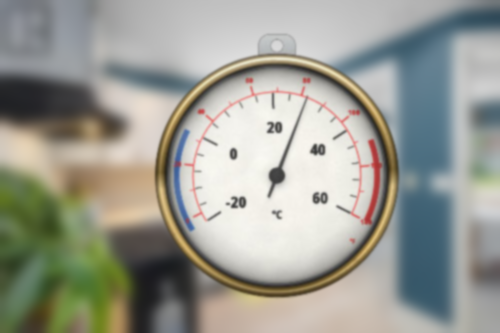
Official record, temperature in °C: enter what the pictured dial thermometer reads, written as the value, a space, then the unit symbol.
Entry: 28 °C
